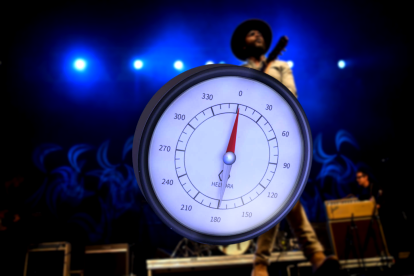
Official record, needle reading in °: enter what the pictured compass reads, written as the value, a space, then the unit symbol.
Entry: 0 °
